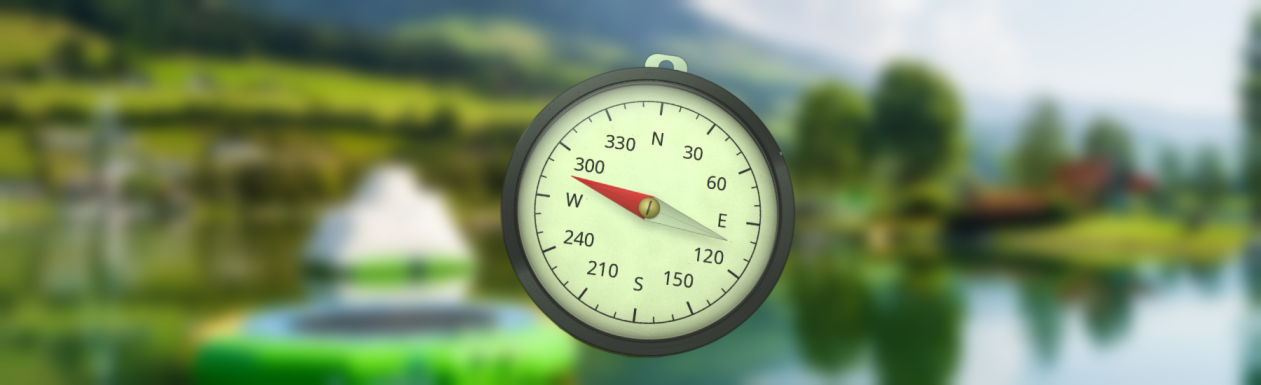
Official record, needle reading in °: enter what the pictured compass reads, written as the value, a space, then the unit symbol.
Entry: 285 °
